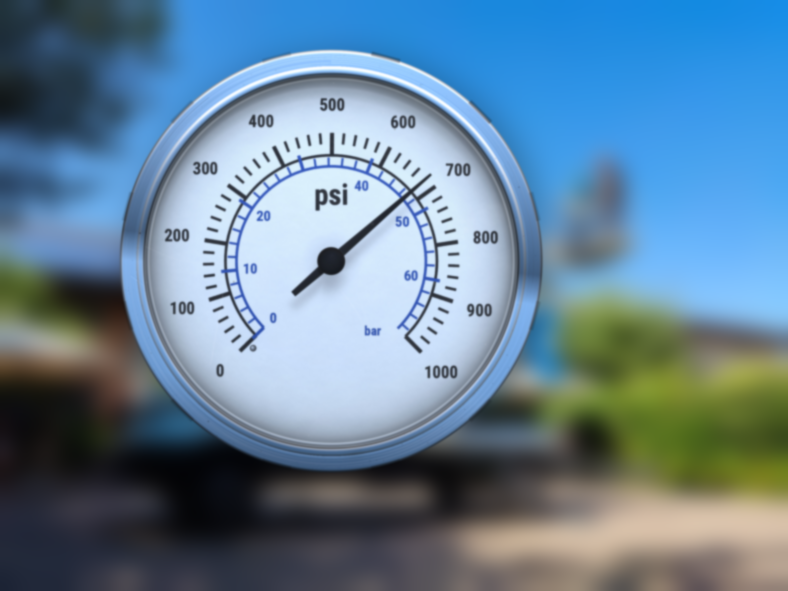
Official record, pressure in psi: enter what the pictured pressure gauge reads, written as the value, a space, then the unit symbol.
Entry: 680 psi
